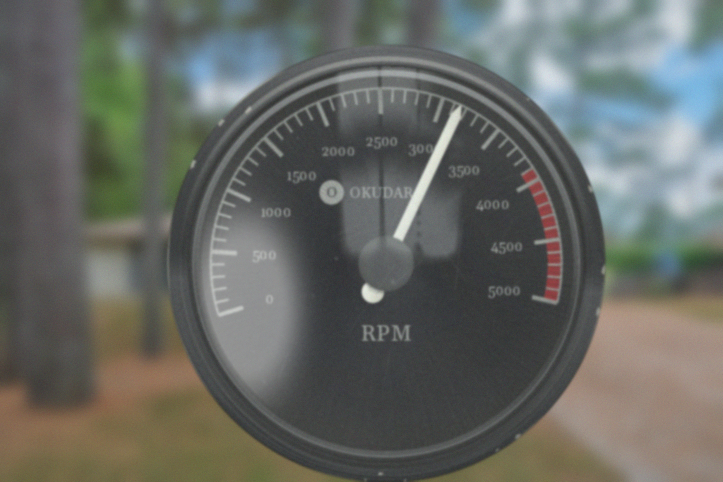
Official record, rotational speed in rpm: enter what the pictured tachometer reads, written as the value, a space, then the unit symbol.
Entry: 3150 rpm
